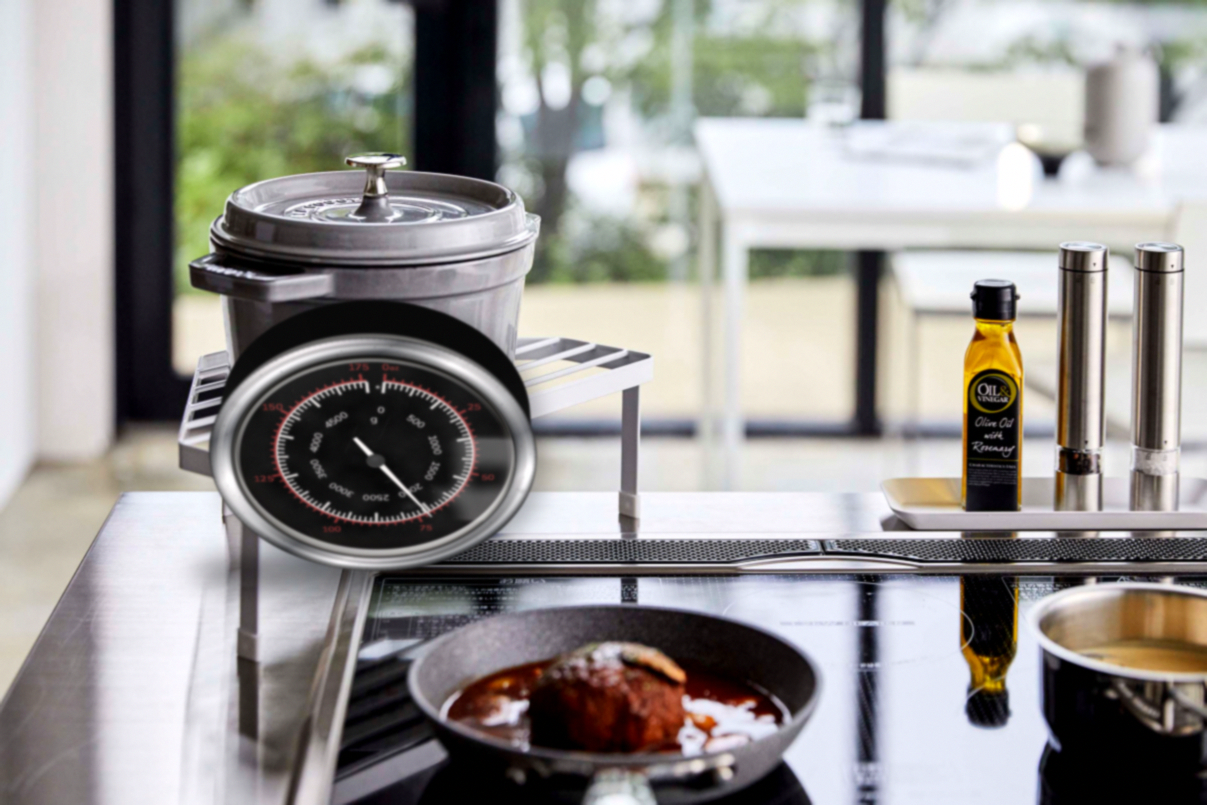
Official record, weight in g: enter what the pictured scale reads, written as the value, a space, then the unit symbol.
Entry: 2000 g
